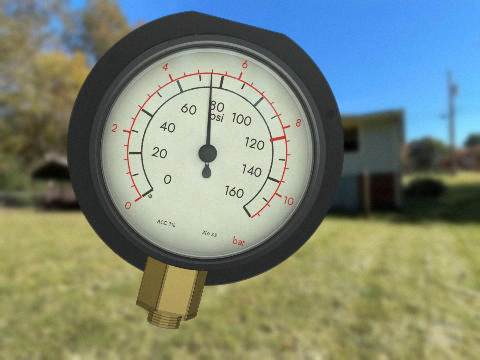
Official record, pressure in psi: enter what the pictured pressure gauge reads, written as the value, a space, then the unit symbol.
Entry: 75 psi
